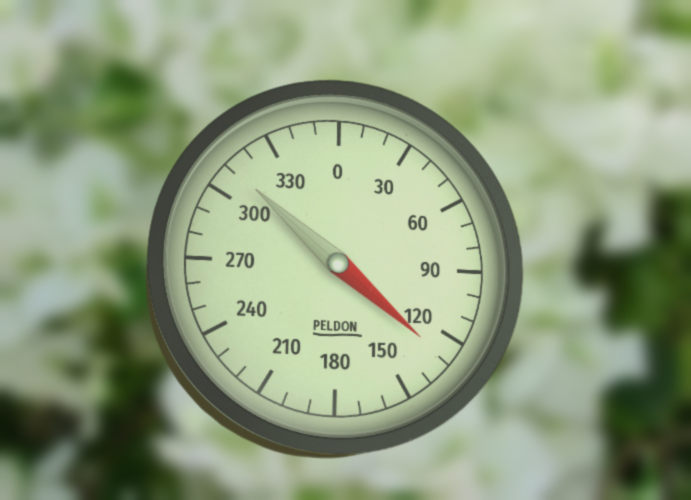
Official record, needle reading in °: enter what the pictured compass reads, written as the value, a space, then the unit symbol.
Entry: 130 °
